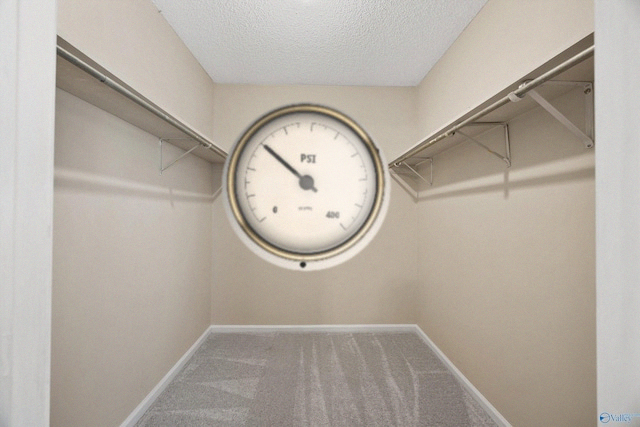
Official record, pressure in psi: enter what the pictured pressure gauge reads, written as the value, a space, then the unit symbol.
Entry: 120 psi
